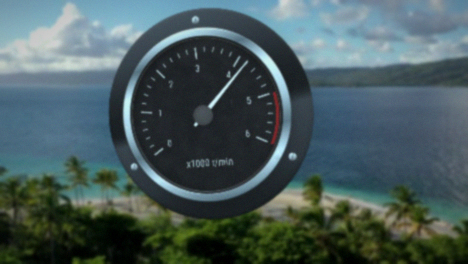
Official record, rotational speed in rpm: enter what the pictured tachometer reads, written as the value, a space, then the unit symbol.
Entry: 4200 rpm
